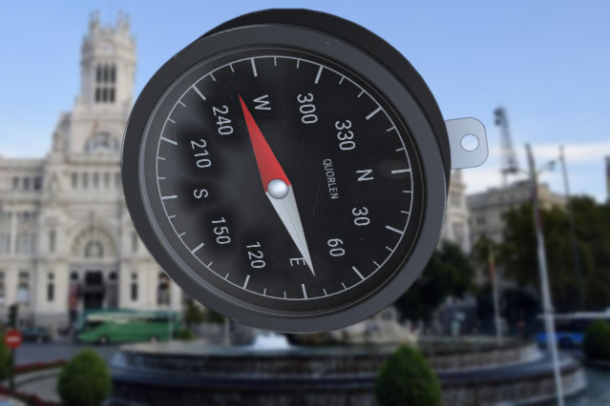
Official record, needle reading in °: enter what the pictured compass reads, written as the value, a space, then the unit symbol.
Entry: 260 °
